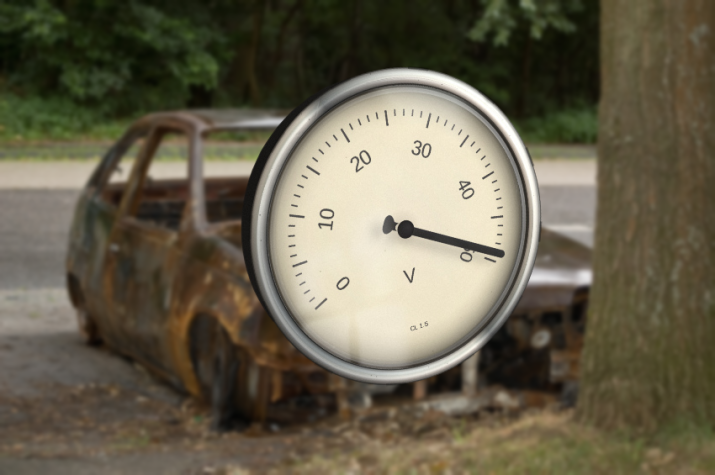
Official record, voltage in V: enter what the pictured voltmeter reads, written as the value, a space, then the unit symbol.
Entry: 49 V
